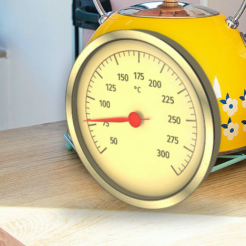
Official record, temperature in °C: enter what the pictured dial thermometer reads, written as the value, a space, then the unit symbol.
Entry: 80 °C
